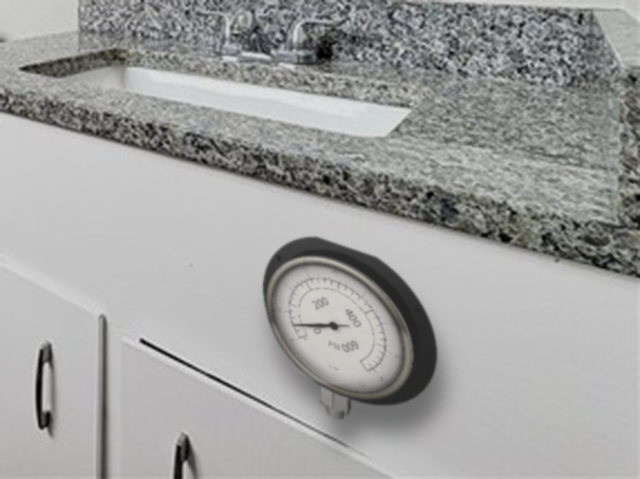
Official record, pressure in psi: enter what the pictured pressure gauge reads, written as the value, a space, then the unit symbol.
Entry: 40 psi
